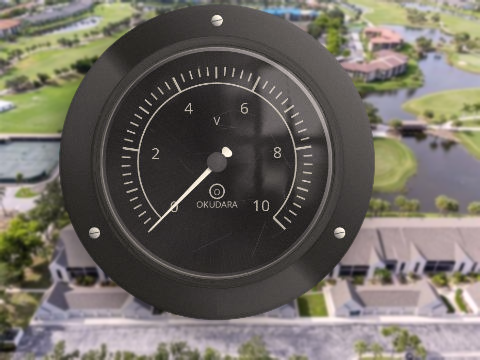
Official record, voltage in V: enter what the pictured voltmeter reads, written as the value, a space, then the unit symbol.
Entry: 0 V
